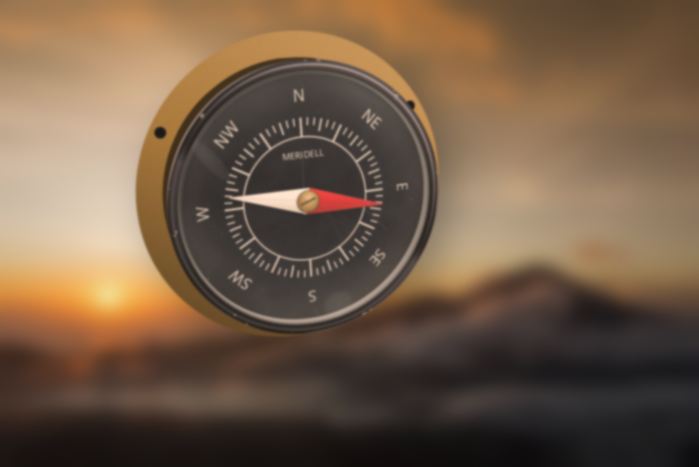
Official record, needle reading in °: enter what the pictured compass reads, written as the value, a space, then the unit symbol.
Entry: 100 °
